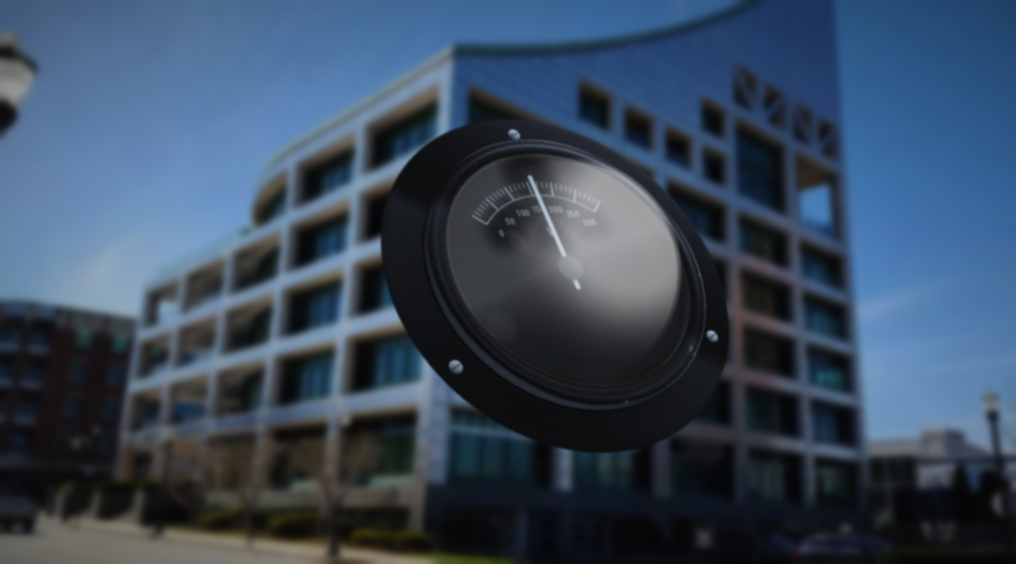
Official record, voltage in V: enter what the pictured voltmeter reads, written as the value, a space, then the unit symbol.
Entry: 150 V
